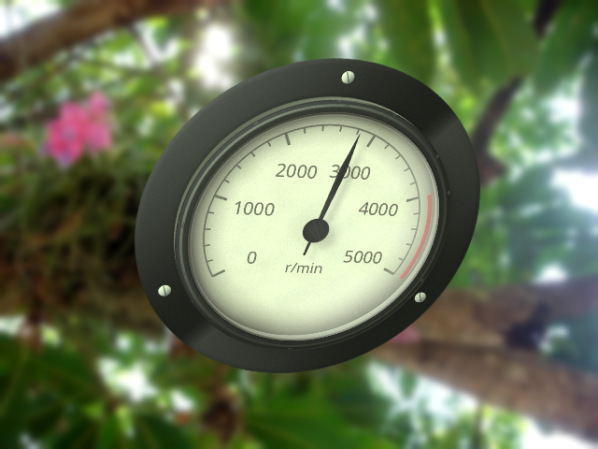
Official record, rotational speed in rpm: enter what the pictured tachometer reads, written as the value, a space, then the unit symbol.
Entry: 2800 rpm
